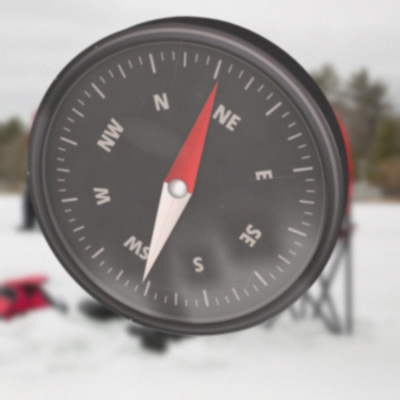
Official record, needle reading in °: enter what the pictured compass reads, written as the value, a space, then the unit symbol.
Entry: 32.5 °
